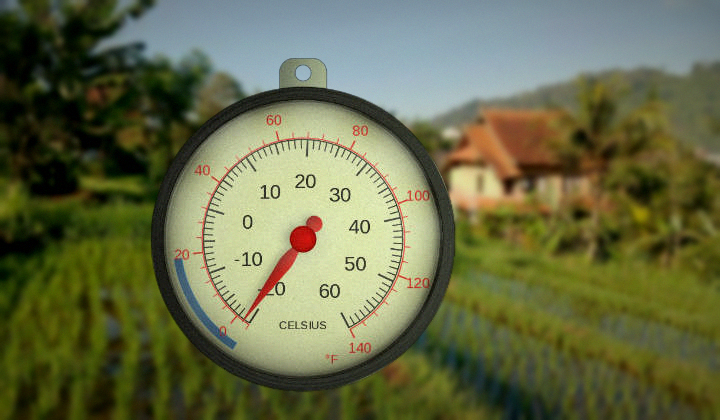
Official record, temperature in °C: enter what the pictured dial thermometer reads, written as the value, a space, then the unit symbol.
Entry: -19 °C
